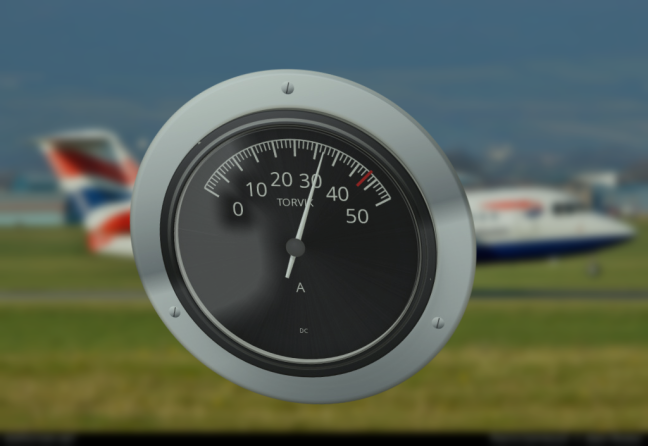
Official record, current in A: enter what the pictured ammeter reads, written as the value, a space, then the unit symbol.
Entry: 32 A
